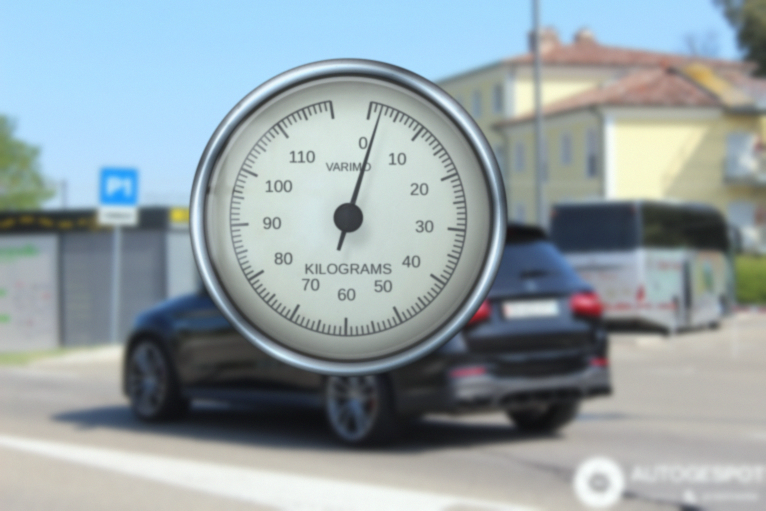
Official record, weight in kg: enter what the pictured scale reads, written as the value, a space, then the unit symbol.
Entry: 2 kg
